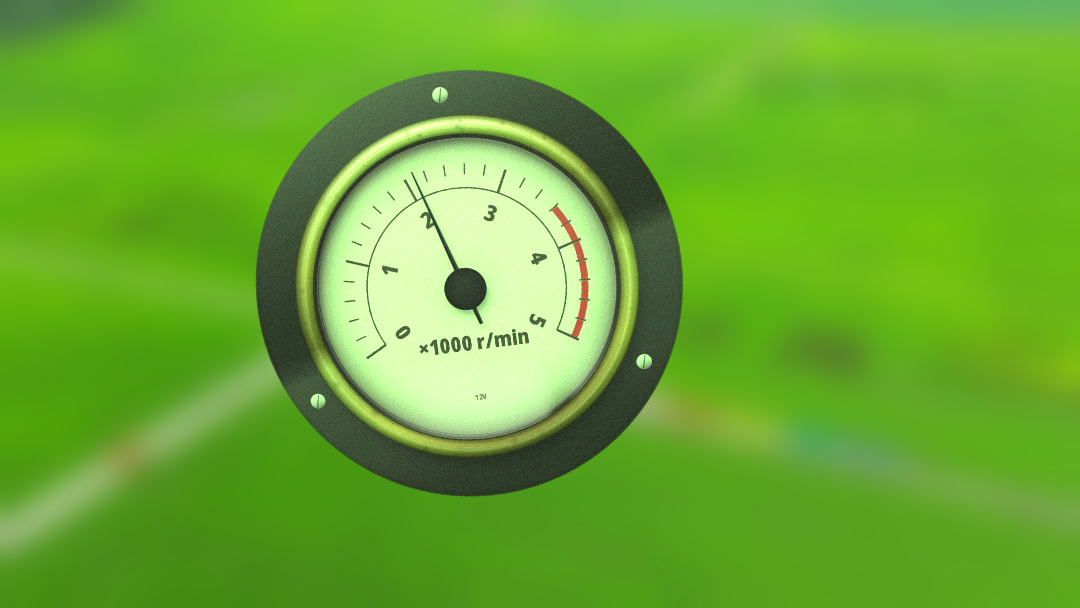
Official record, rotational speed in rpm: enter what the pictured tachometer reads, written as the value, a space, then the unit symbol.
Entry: 2100 rpm
